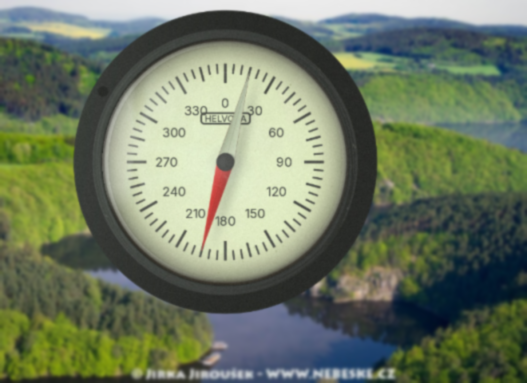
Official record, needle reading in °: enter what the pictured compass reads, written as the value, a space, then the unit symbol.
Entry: 195 °
